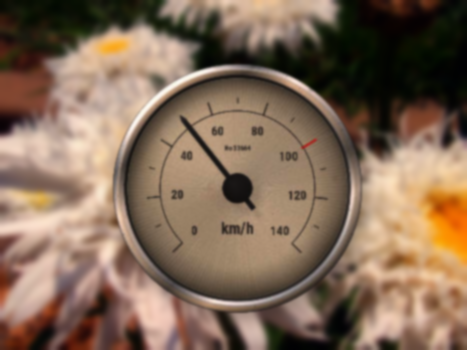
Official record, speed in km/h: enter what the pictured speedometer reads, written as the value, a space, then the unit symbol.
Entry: 50 km/h
